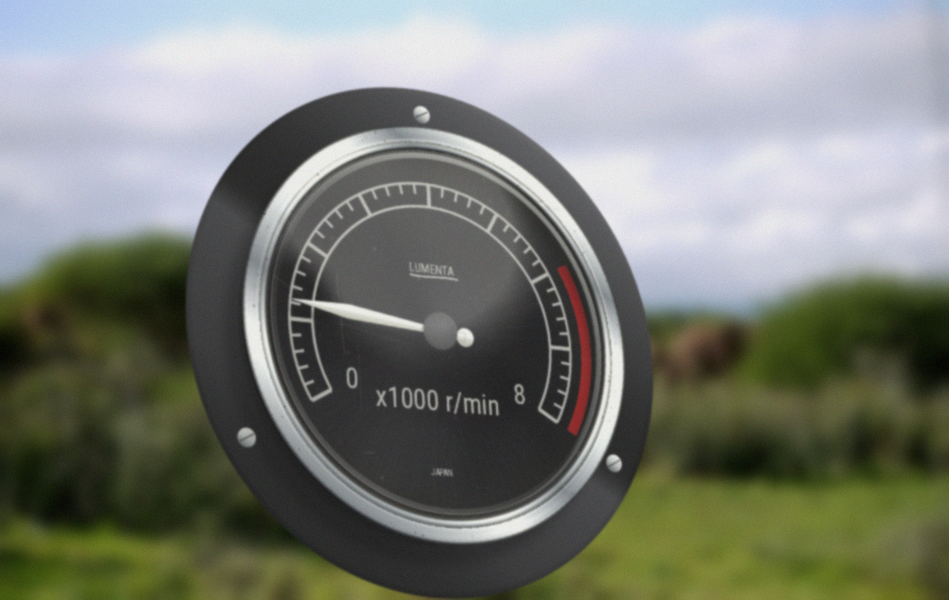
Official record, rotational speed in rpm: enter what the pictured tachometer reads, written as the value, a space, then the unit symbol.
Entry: 1200 rpm
